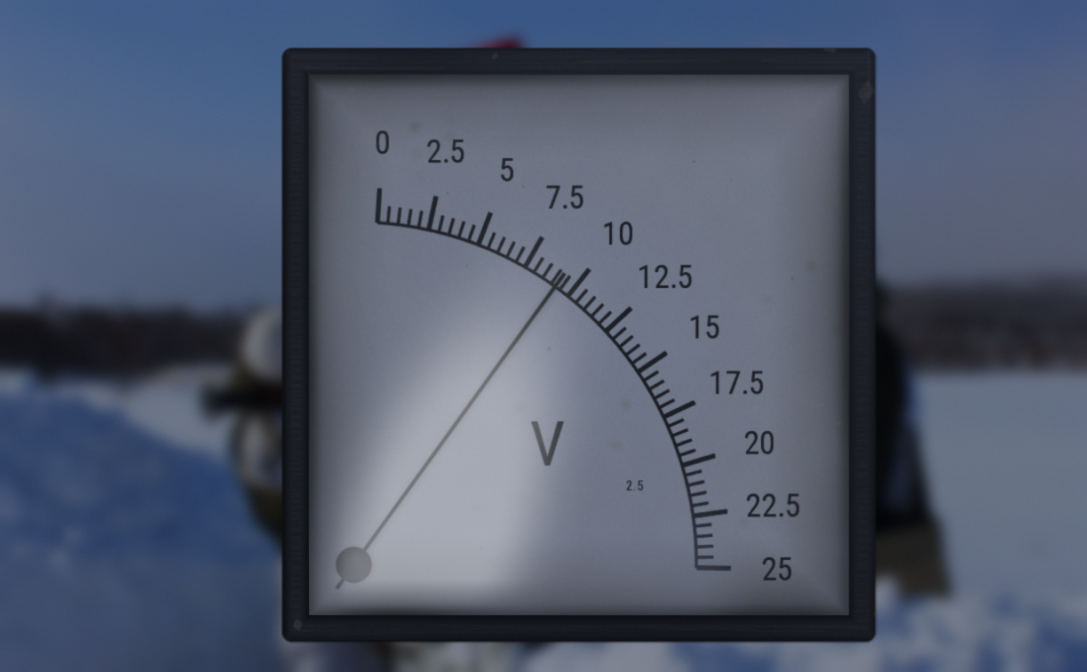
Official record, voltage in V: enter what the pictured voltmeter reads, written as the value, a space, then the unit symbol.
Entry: 9.25 V
